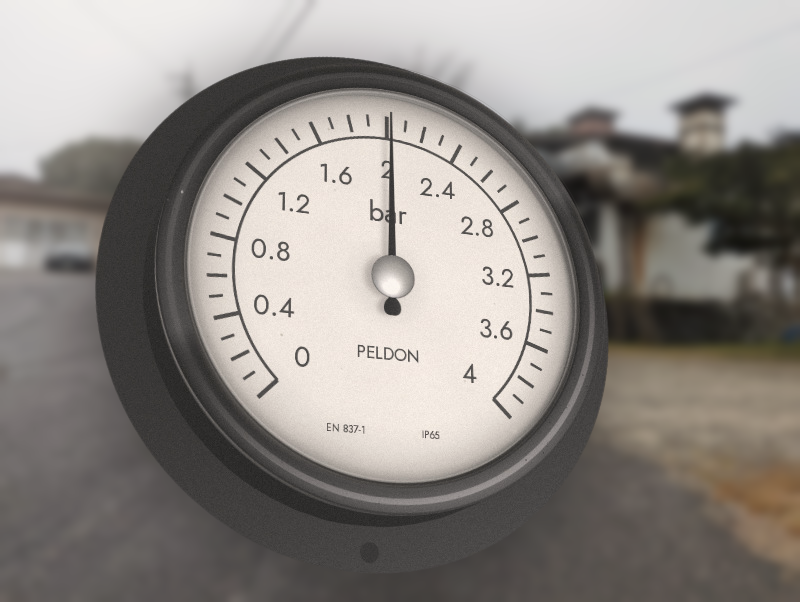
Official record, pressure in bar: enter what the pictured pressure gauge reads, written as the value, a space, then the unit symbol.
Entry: 2 bar
